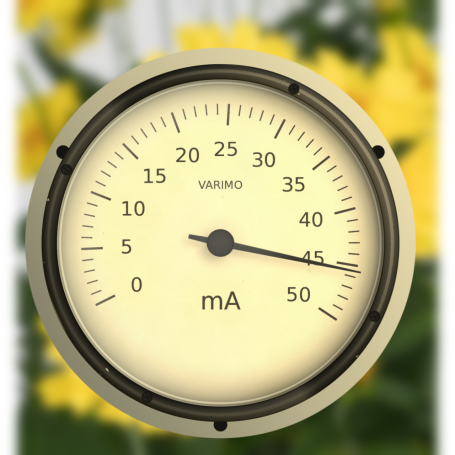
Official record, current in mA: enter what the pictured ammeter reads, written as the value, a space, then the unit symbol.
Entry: 45.5 mA
